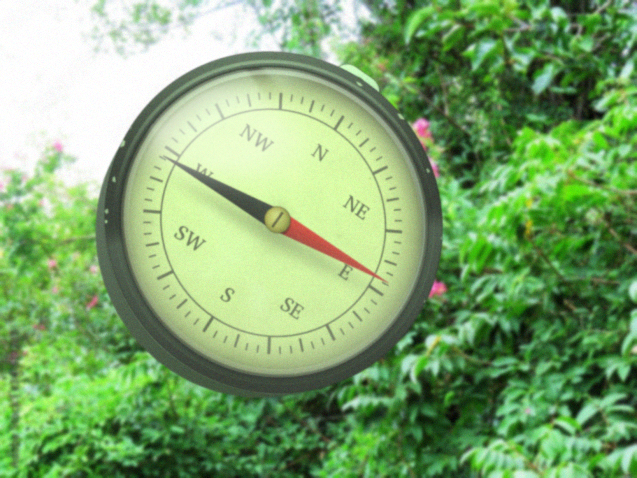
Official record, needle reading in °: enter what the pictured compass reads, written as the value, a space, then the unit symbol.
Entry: 85 °
